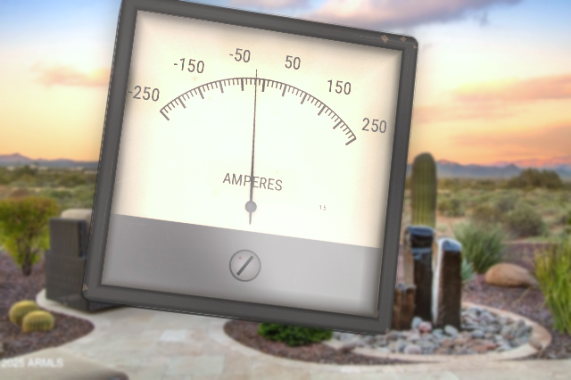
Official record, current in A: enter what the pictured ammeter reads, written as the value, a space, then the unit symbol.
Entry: -20 A
